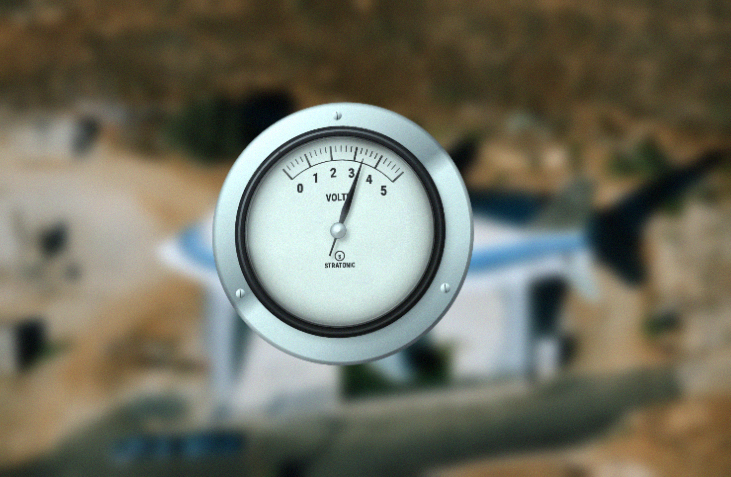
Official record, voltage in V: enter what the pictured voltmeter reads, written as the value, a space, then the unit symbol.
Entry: 3.4 V
